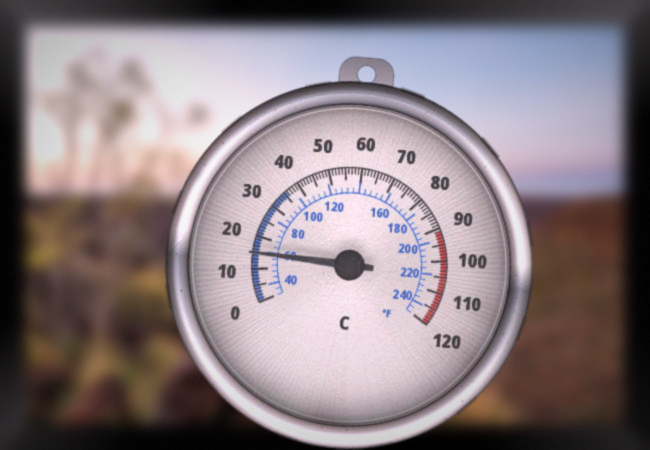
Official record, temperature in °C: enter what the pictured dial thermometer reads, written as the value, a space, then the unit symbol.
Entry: 15 °C
